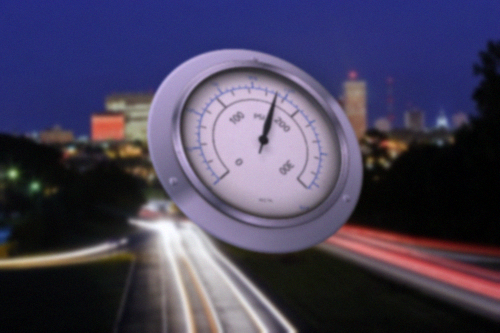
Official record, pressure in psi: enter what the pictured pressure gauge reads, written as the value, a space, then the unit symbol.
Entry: 170 psi
